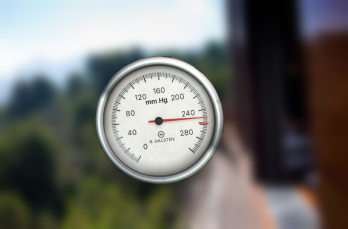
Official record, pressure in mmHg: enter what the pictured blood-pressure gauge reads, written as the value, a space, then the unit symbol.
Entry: 250 mmHg
